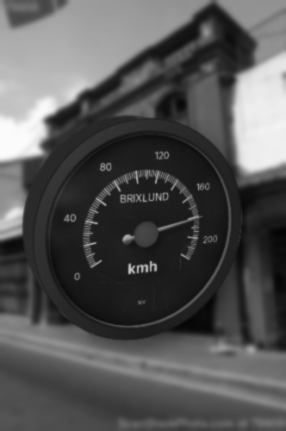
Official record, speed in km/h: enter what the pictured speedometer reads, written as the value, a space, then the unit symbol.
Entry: 180 km/h
